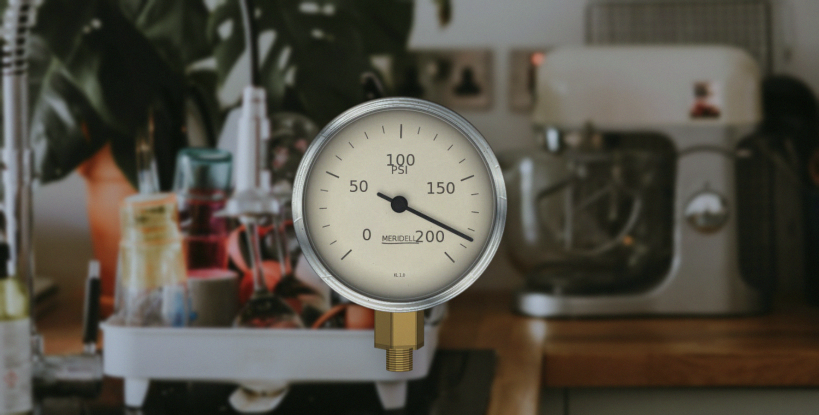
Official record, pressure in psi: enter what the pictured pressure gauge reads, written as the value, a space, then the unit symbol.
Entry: 185 psi
